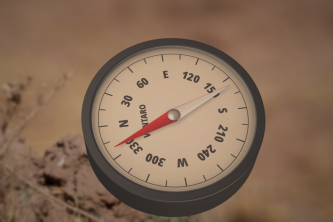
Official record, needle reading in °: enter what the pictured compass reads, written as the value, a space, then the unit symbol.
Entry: 337.5 °
